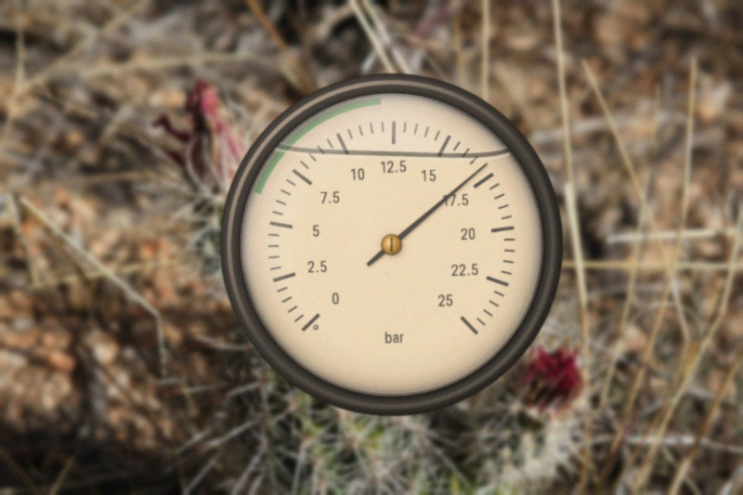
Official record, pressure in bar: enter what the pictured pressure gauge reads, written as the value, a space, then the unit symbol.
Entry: 17 bar
